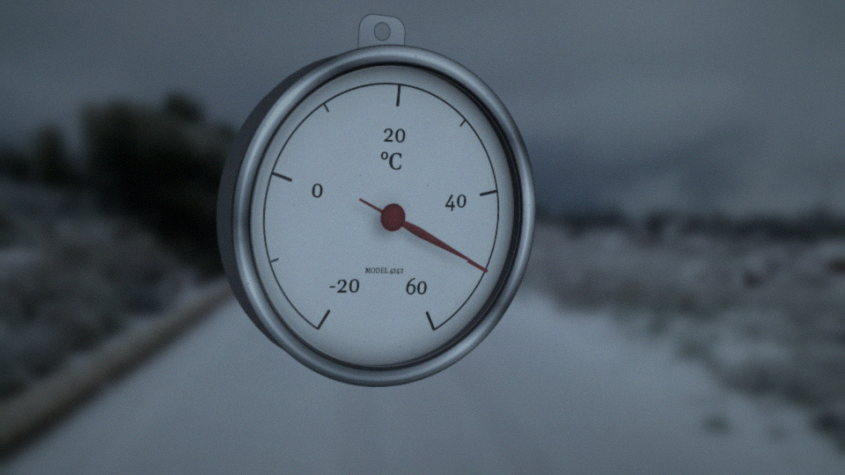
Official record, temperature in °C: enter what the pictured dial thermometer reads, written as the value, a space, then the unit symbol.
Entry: 50 °C
